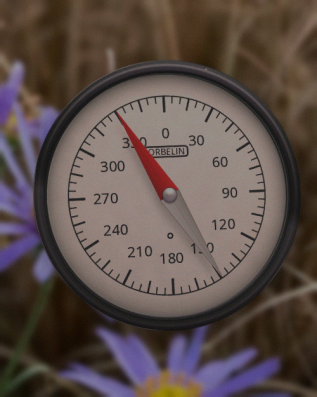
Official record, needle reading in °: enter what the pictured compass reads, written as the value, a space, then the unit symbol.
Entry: 330 °
